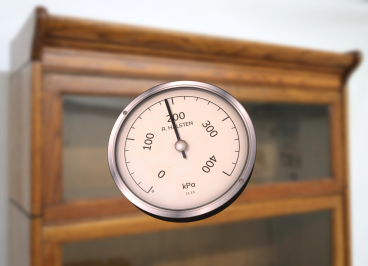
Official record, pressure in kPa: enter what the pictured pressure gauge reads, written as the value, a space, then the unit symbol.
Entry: 190 kPa
